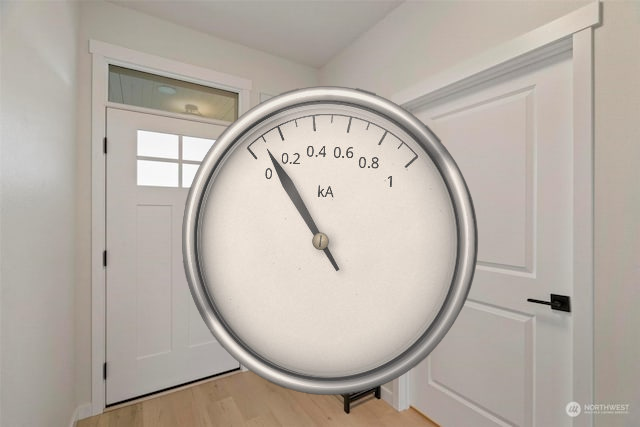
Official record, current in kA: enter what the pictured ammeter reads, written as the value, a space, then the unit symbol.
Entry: 0.1 kA
